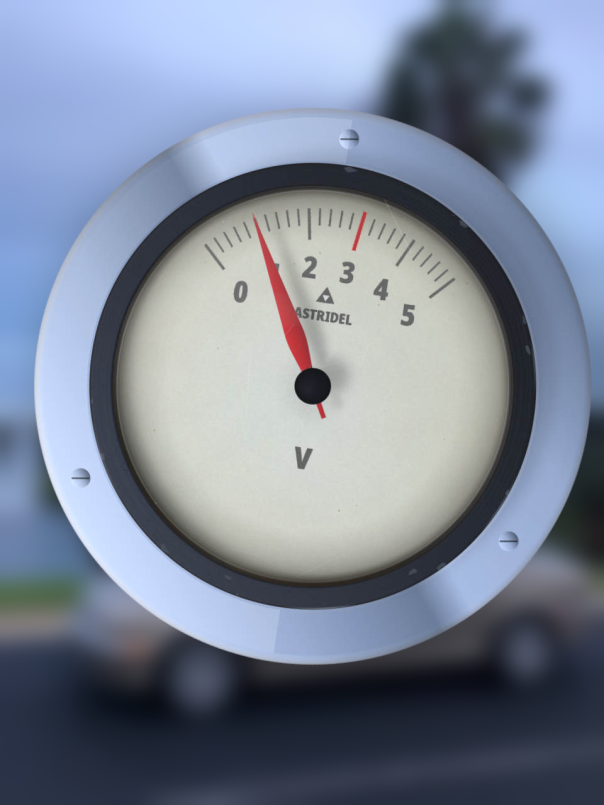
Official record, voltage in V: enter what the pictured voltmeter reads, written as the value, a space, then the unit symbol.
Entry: 1 V
